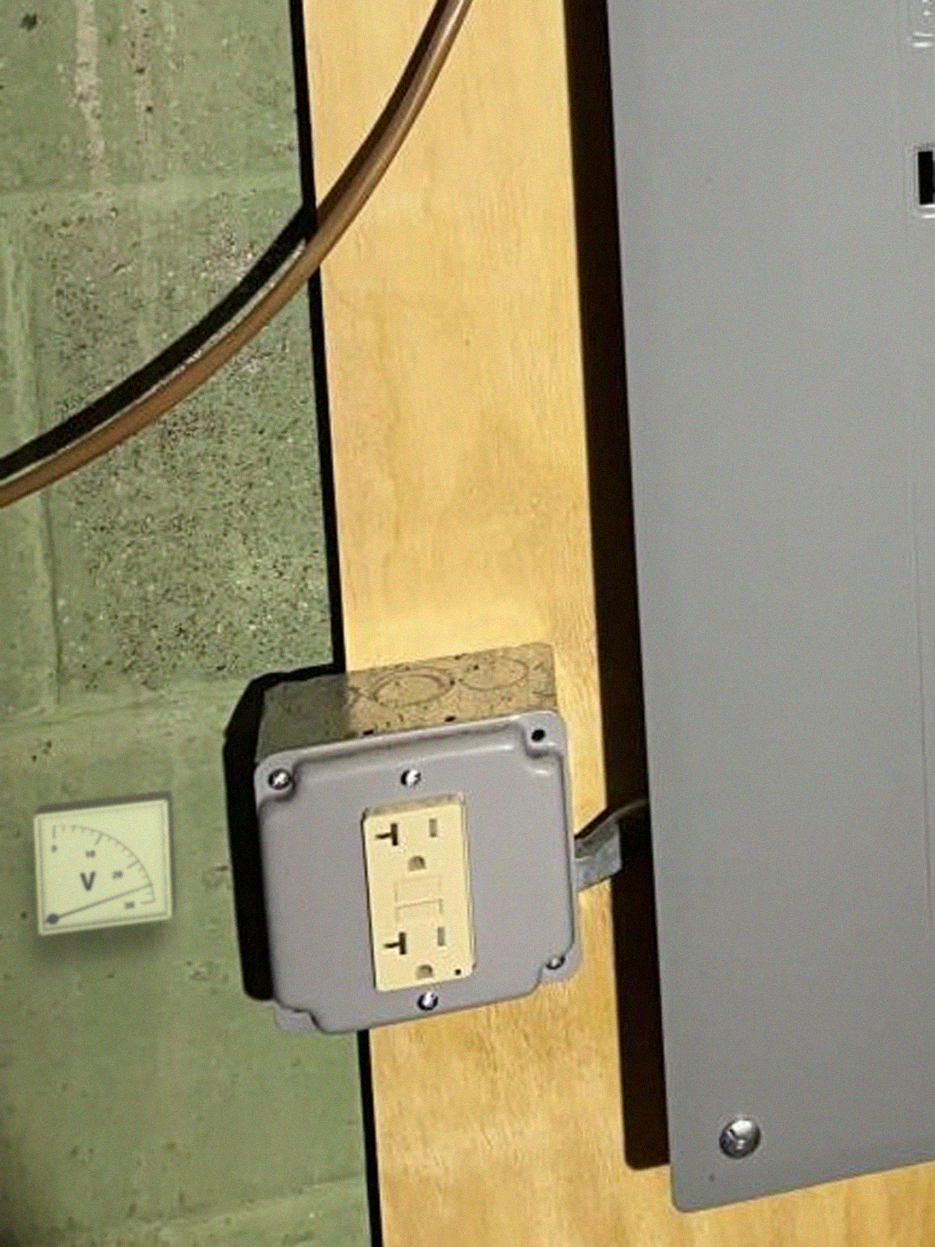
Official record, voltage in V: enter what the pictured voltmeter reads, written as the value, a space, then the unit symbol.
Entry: 26 V
